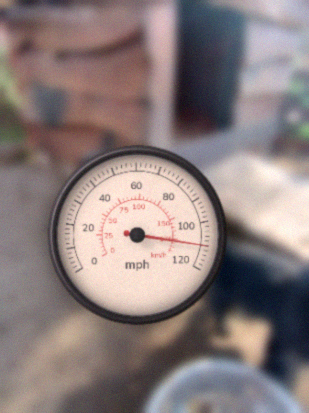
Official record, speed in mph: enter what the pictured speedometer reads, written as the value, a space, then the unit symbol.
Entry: 110 mph
